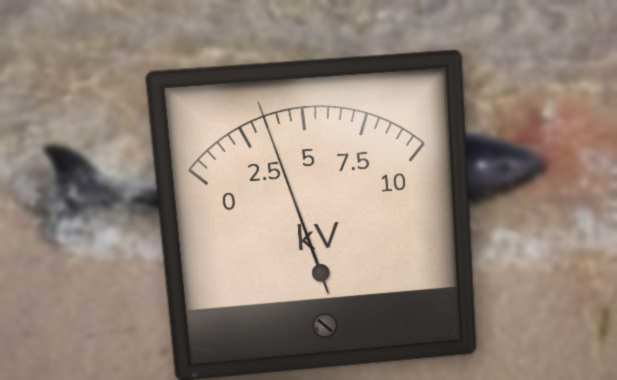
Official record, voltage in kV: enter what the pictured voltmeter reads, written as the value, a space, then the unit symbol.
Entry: 3.5 kV
